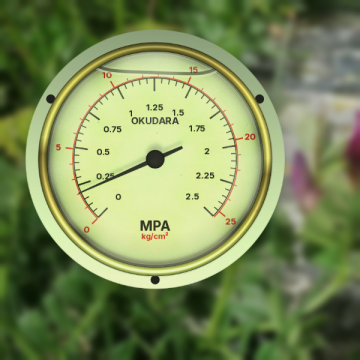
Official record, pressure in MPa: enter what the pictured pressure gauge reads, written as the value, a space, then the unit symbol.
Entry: 0.2 MPa
